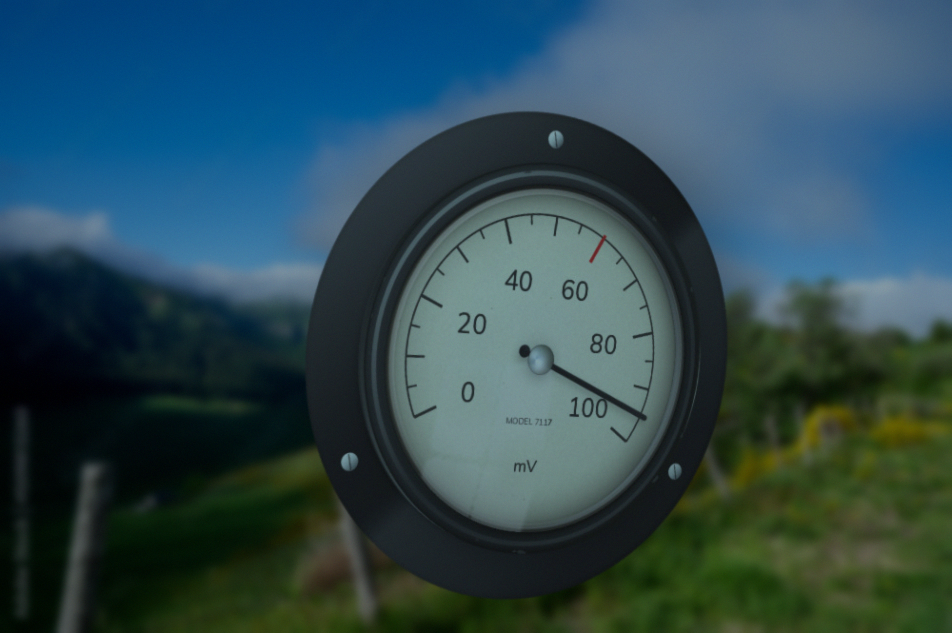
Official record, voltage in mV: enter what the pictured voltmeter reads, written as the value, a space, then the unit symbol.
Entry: 95 mV
